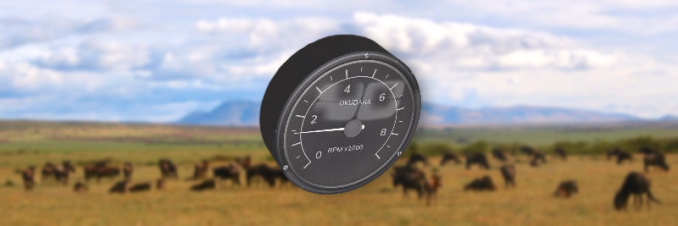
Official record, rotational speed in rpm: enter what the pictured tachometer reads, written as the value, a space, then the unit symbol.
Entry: 1500 rpm
